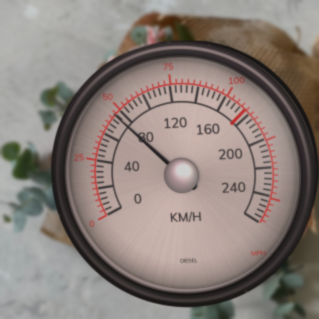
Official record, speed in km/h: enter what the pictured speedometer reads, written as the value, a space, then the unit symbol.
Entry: 76 km/h
